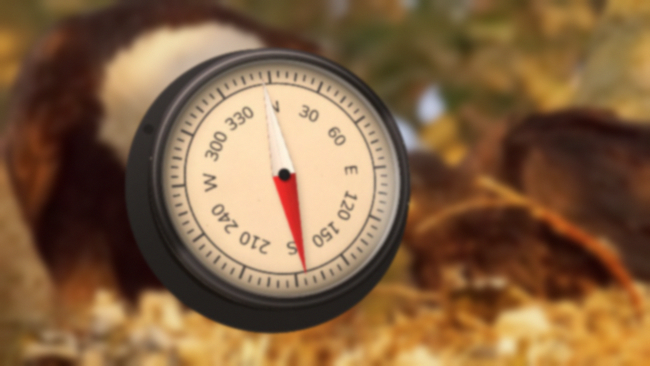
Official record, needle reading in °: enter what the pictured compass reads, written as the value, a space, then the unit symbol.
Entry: 175 °
